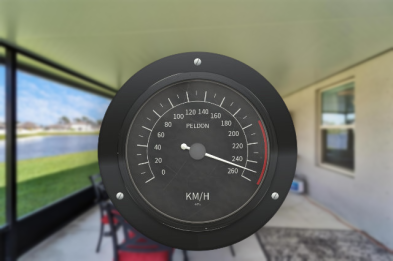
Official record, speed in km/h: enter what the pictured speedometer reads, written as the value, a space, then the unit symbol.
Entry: 250 km/h
